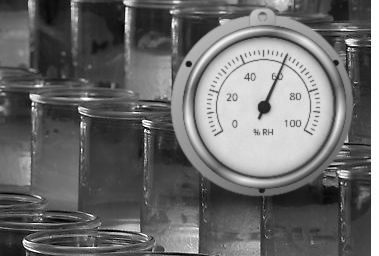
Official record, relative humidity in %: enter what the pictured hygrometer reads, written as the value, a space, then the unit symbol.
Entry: 60 %
